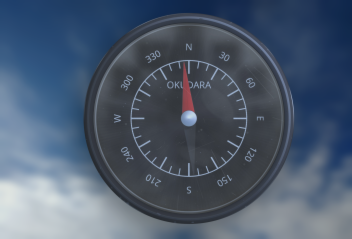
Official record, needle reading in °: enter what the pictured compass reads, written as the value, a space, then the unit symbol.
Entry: 355 °
